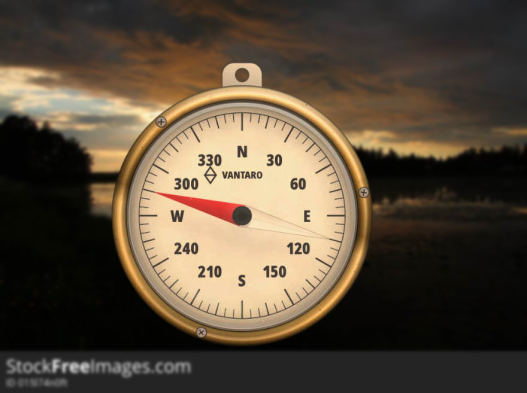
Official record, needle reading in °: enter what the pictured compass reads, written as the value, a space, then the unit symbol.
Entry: 285 °
